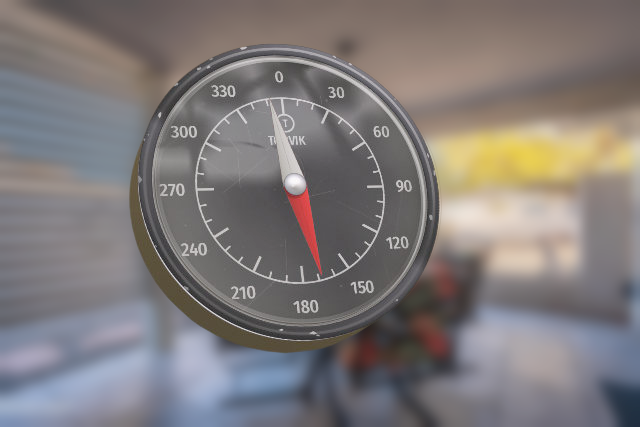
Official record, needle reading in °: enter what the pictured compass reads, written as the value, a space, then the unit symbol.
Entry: 170 °
